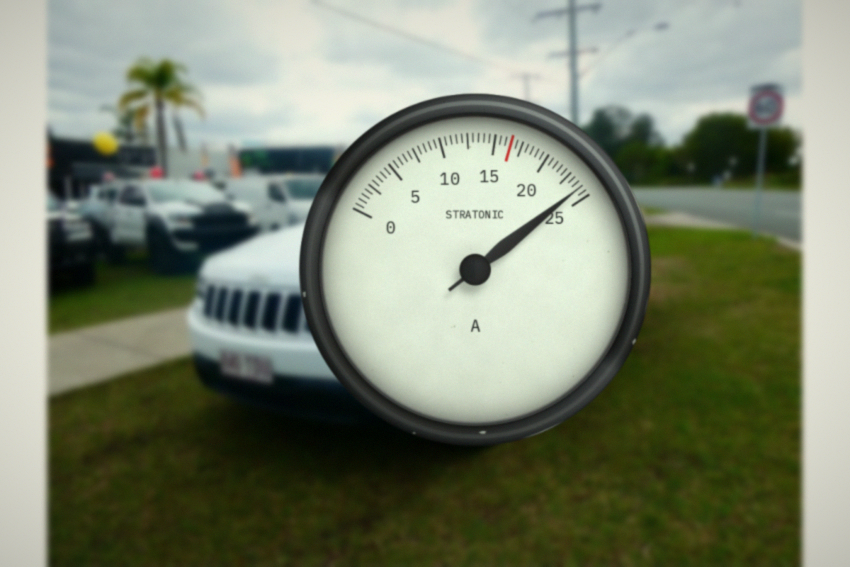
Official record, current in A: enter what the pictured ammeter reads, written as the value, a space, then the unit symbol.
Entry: 24 A
